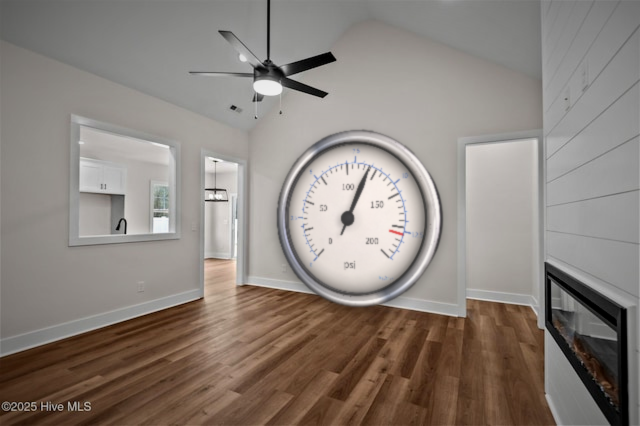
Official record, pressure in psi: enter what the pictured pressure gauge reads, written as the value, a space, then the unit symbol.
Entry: 120 psi
